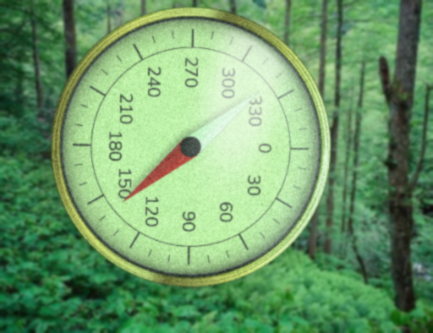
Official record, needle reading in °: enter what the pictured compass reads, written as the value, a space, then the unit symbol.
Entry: 140 °
